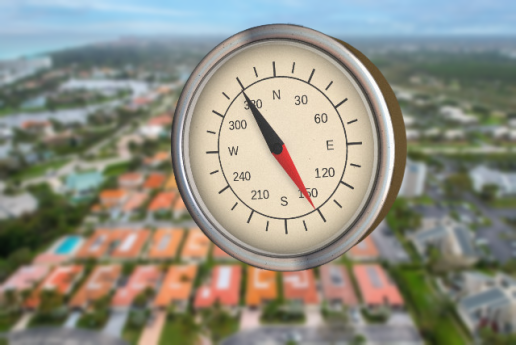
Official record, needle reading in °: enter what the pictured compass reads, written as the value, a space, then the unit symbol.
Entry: 150 °
